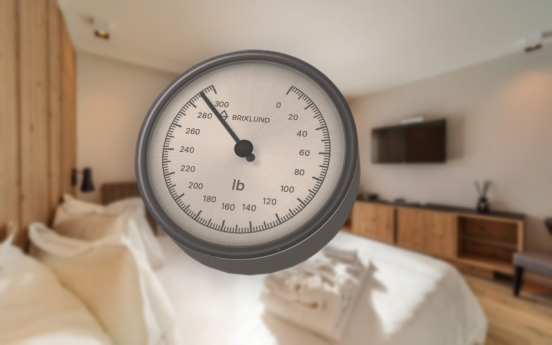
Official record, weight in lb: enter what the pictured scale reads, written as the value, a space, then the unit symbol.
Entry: 290 lb
